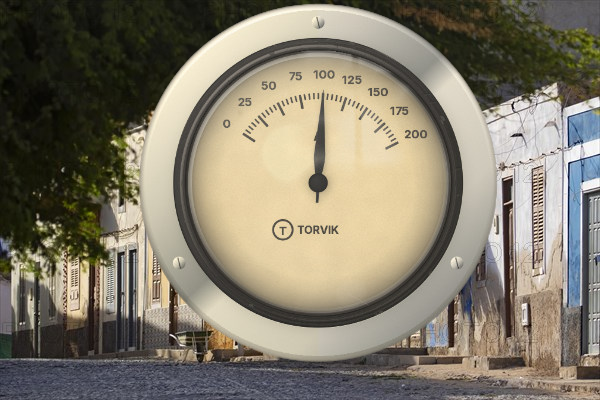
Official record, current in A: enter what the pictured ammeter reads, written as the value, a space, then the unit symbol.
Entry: 100 A
